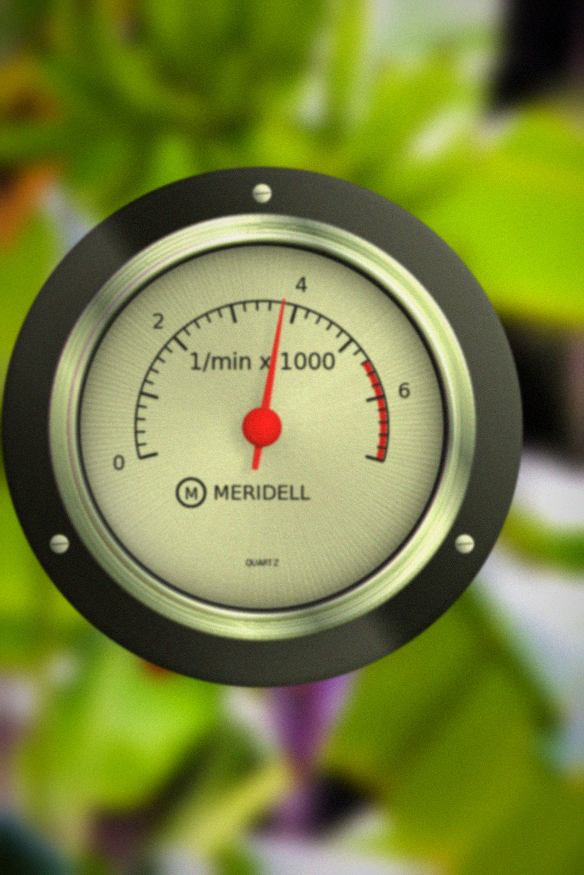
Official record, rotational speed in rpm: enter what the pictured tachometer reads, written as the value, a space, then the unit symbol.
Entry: 3800 rpm
